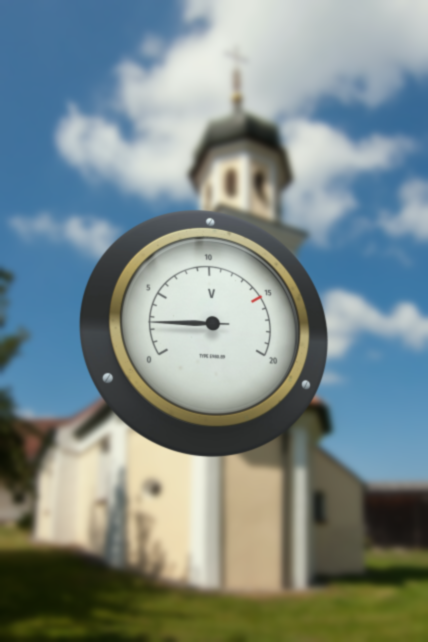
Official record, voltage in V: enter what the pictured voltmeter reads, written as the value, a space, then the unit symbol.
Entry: 2.5 V
